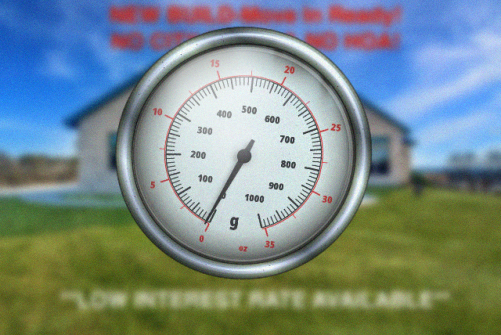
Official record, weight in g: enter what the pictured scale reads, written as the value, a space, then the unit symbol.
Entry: 10 g
